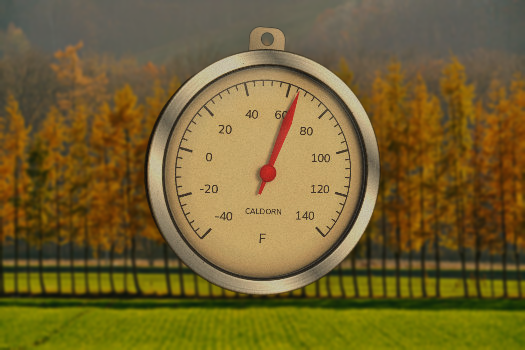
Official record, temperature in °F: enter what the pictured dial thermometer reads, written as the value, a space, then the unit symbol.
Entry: 64 °F
